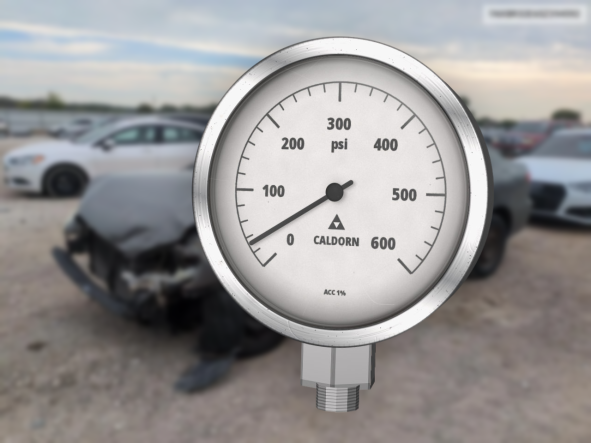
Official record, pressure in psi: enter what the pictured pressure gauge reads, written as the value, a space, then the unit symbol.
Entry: 30 psi
